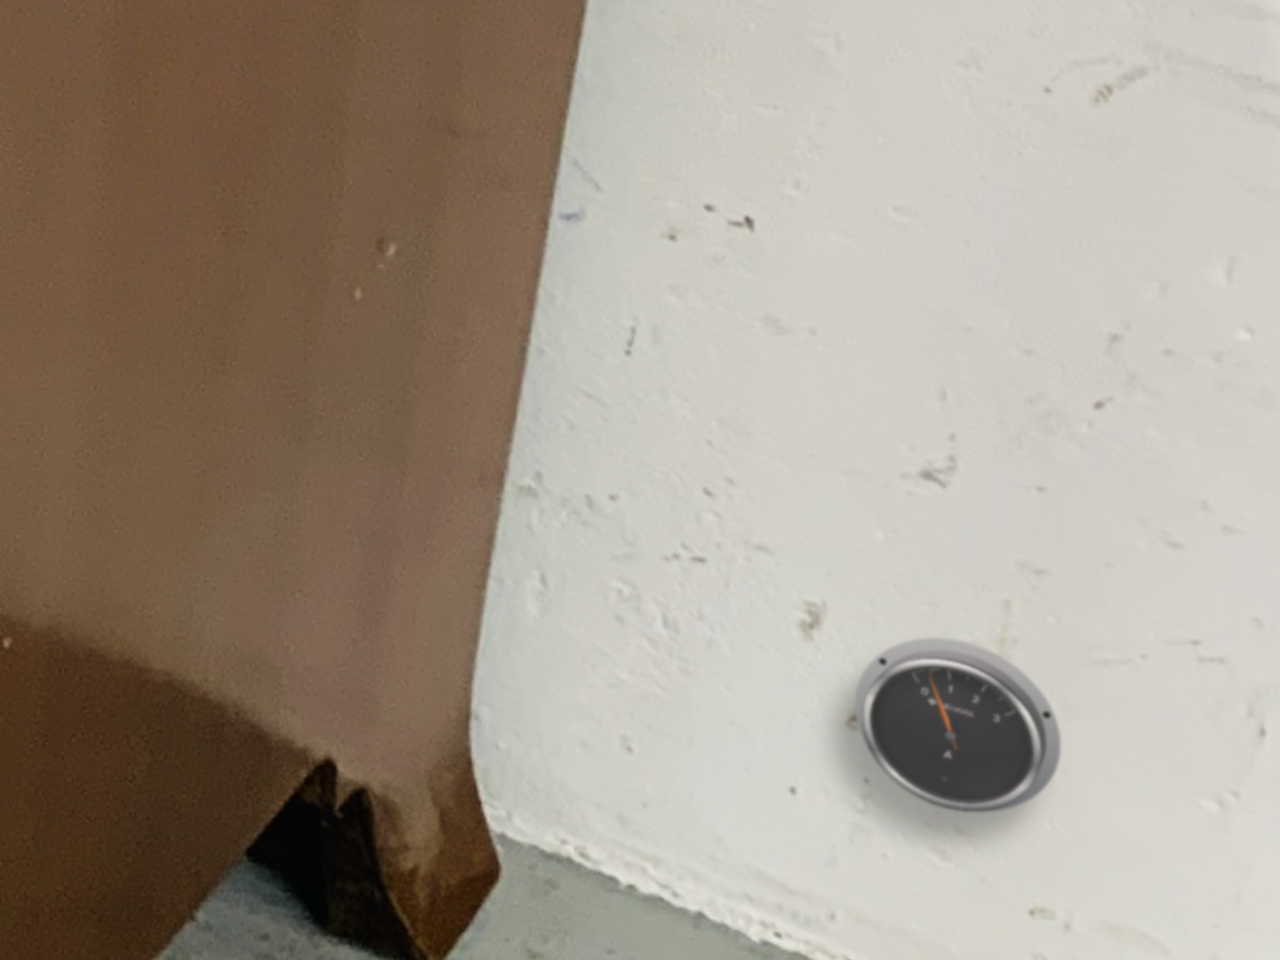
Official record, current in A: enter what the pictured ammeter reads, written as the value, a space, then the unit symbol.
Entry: 0.5 A
